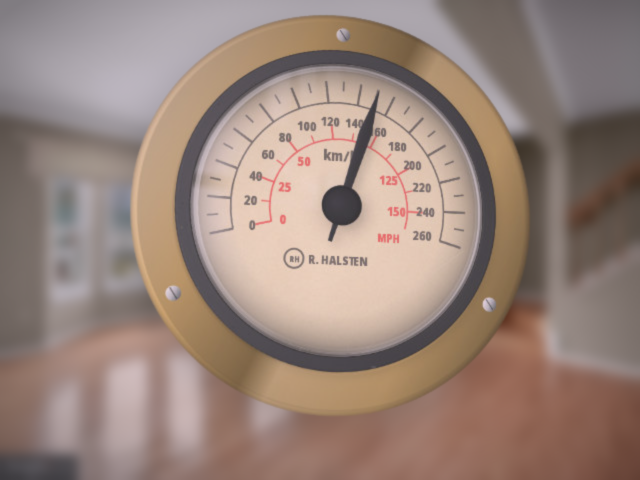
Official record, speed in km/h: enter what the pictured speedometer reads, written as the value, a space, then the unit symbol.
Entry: 150 km/h
